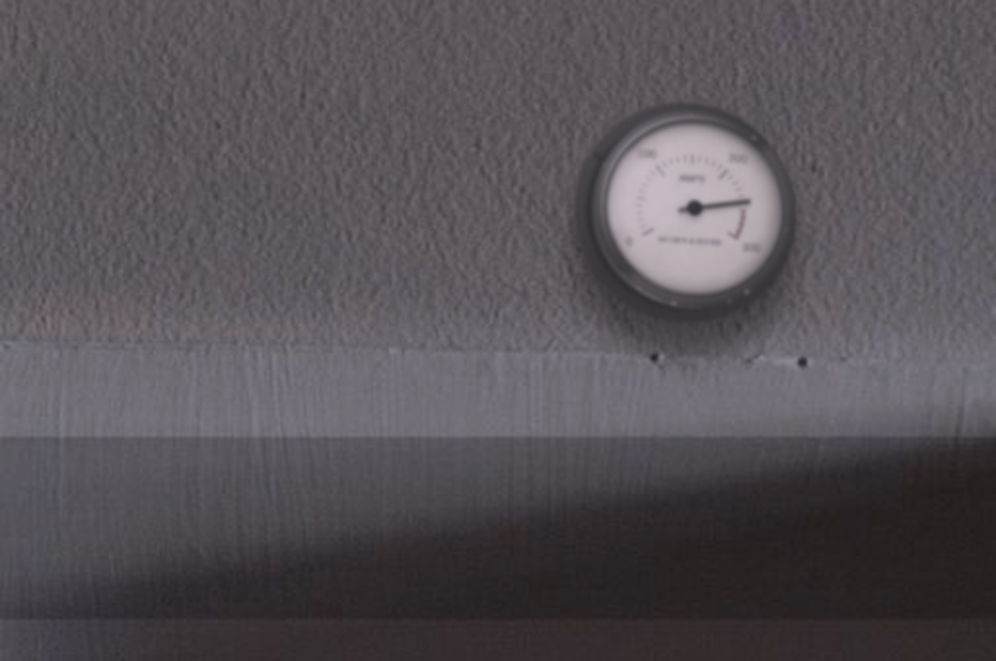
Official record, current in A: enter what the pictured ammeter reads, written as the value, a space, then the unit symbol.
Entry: 250 A
